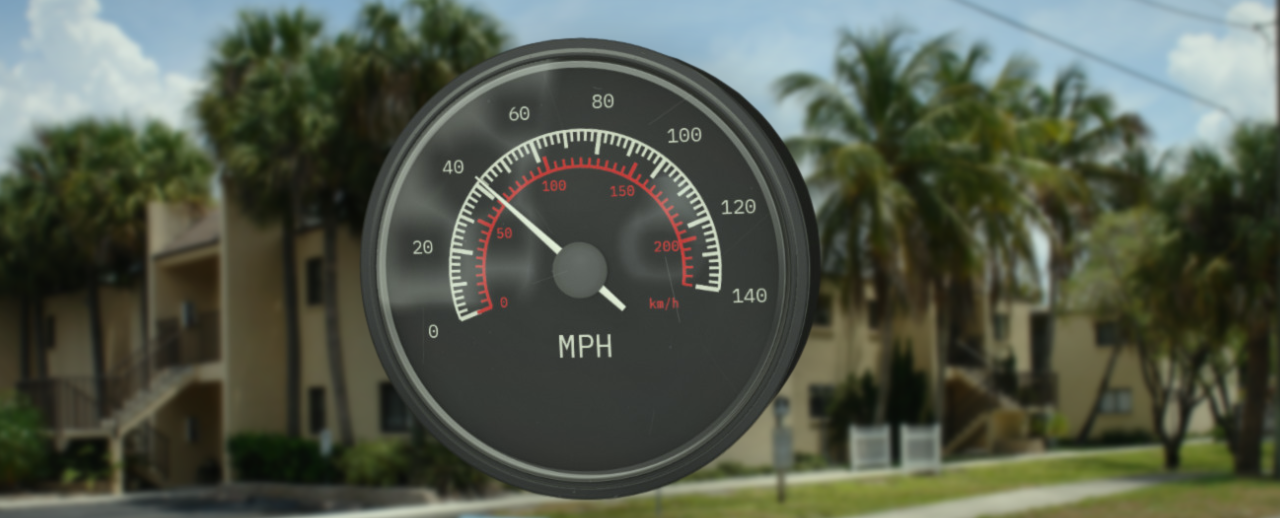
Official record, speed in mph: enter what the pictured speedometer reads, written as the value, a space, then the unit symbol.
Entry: 42 mph
